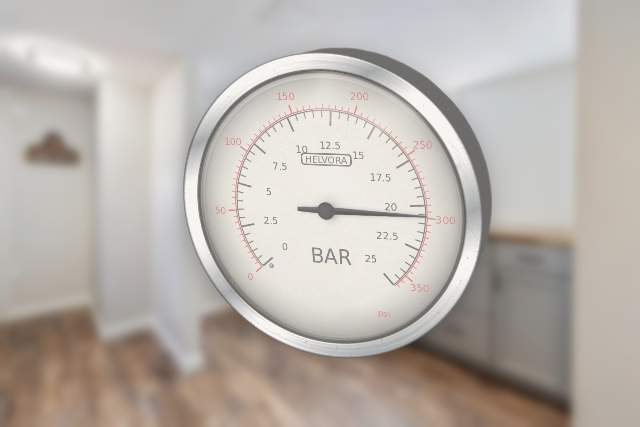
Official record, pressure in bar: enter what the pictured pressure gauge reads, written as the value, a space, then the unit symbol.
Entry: 20.5 bar
